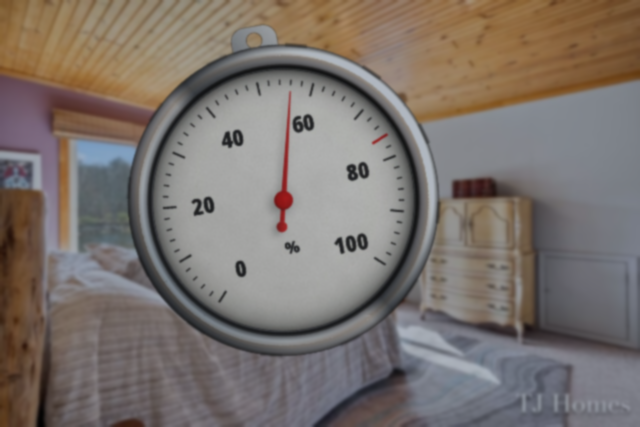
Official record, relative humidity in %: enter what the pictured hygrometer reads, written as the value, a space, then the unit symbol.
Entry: 56 %
